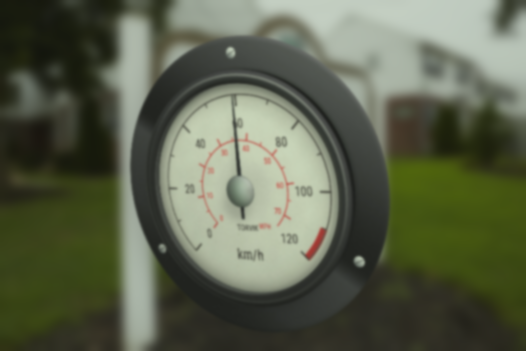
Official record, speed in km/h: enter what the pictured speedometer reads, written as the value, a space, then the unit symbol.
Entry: 60 km/h
